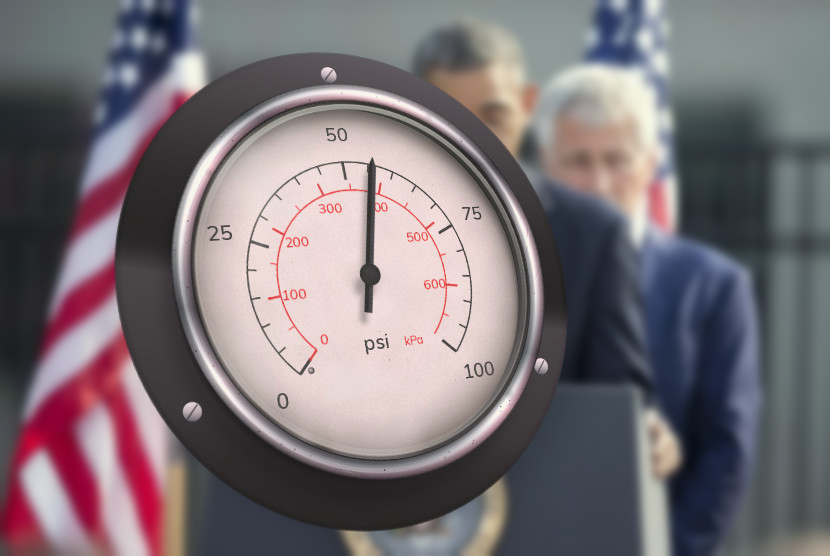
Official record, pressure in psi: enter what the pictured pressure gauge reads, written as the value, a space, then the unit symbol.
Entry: 55 psi
